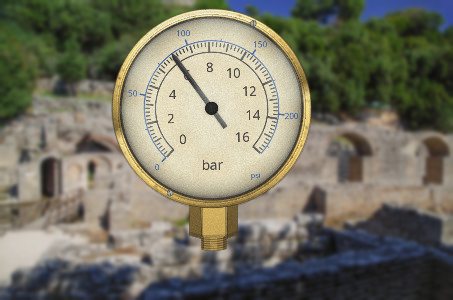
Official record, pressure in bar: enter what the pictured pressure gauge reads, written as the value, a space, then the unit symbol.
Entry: 6 bar
